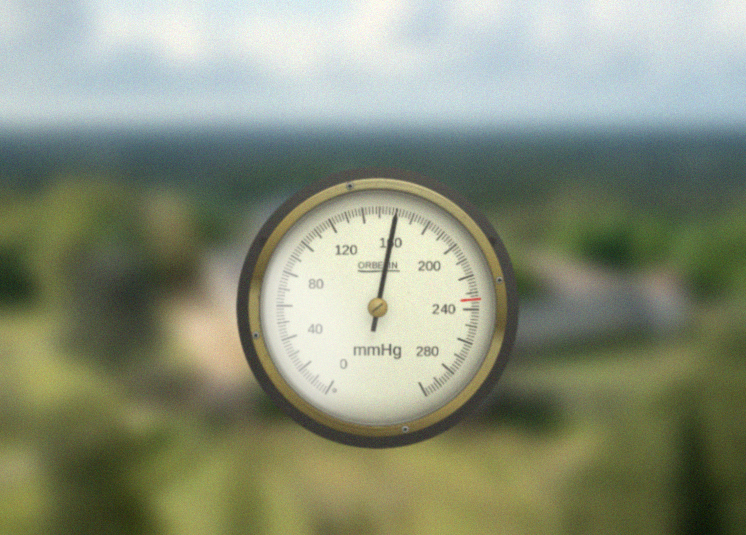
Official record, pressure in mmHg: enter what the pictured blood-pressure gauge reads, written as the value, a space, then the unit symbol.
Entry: 160 mmHg
